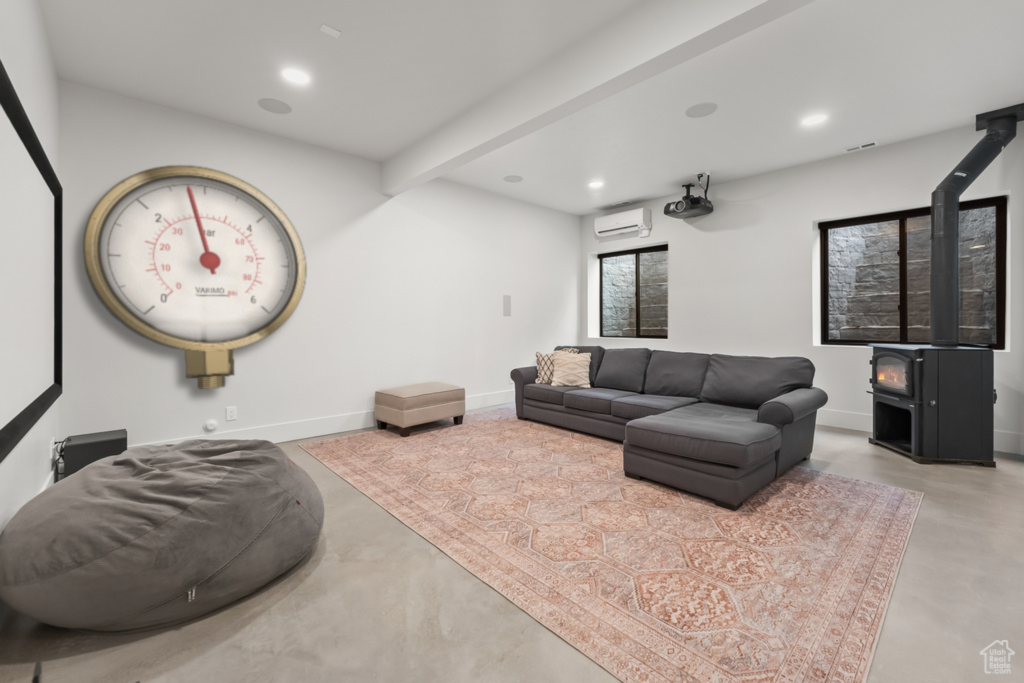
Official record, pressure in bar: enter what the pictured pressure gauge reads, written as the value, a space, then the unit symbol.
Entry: 2.75 bar
